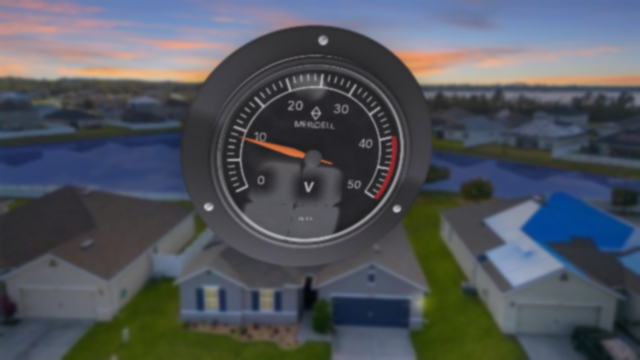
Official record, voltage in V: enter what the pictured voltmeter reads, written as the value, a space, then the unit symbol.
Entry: 9 V
